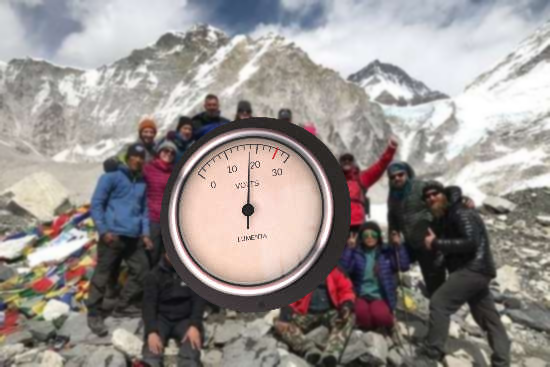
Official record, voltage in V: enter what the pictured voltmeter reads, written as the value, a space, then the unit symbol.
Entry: 18 V
